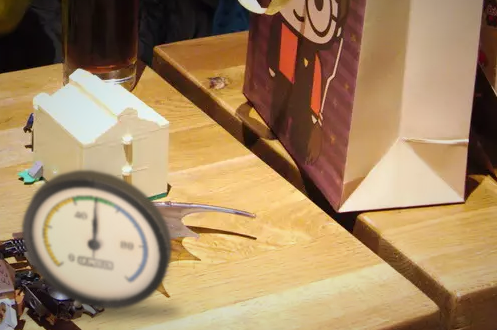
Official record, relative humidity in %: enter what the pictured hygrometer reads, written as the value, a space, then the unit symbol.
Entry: 50 %
